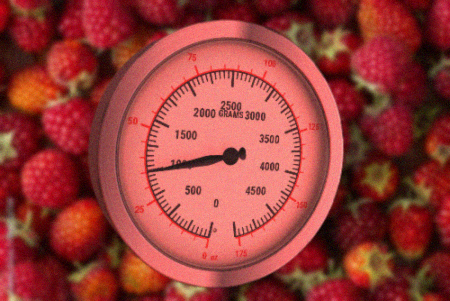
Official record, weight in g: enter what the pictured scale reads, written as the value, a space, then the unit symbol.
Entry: 1000 g
